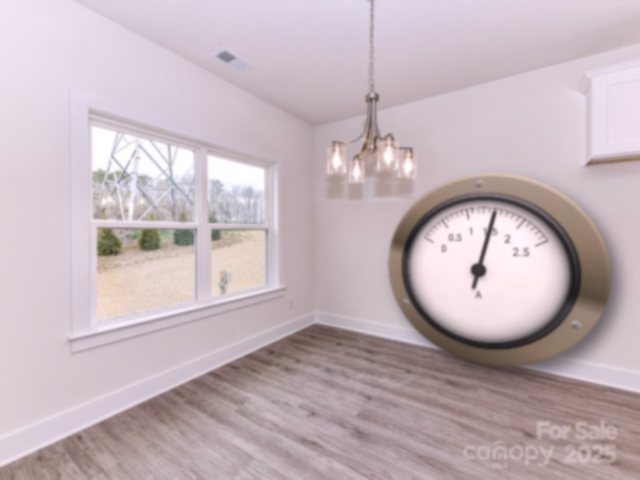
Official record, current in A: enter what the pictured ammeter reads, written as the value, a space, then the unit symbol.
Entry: 1.5 A
